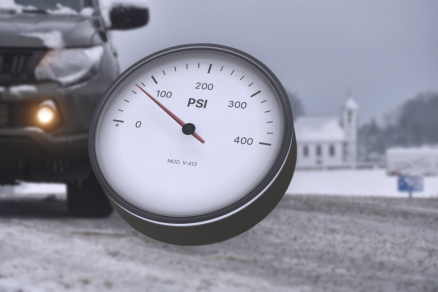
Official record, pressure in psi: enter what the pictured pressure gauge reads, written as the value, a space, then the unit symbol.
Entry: 70 psi
